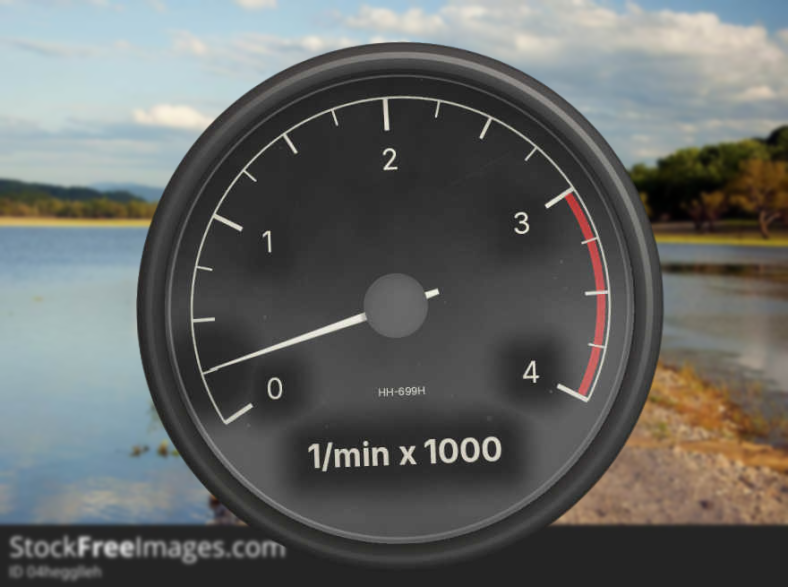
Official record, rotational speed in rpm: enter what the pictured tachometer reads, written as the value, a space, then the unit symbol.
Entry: 250 rpm
